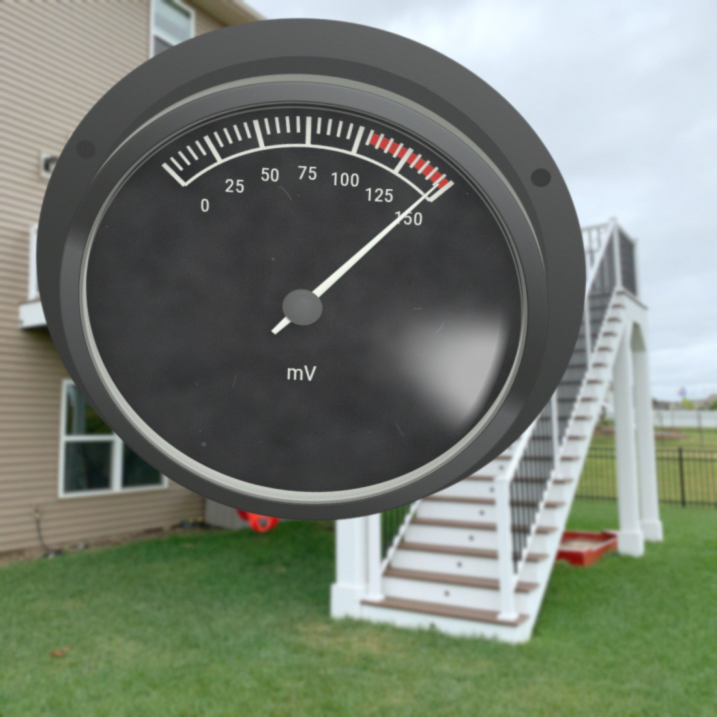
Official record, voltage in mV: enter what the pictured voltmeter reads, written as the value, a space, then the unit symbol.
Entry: 145 mV
